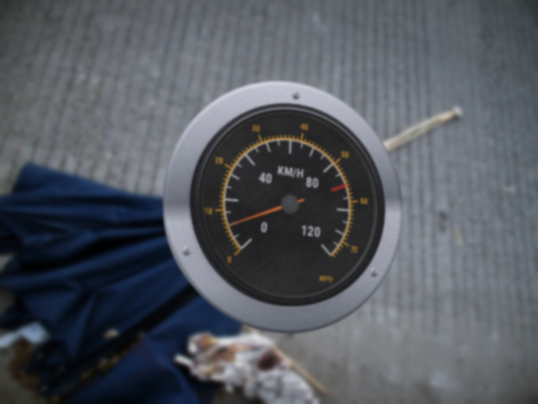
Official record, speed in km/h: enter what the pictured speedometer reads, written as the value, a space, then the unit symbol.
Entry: 10 km/h
